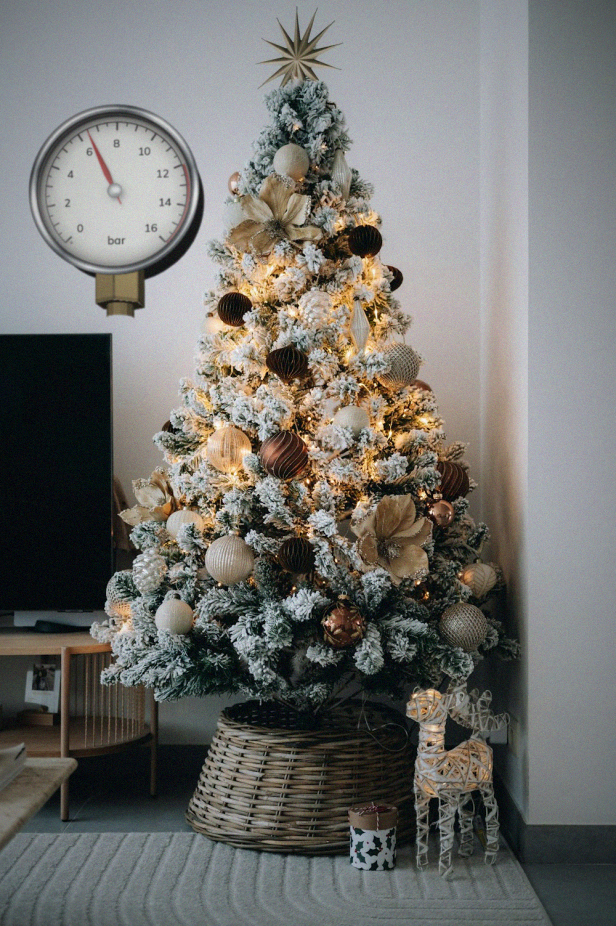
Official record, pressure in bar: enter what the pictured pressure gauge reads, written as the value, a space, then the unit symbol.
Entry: 6.5 bar
